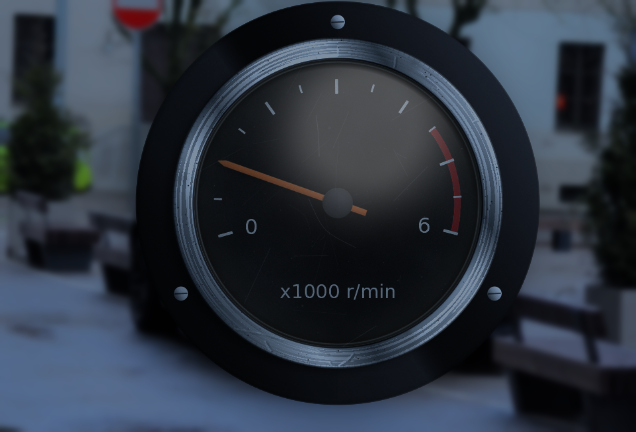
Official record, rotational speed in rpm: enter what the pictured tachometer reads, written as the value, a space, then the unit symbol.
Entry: 1000 rpm
